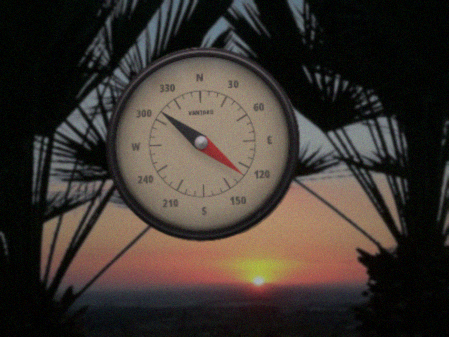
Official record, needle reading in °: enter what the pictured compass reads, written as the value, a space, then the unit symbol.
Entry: 130 °
